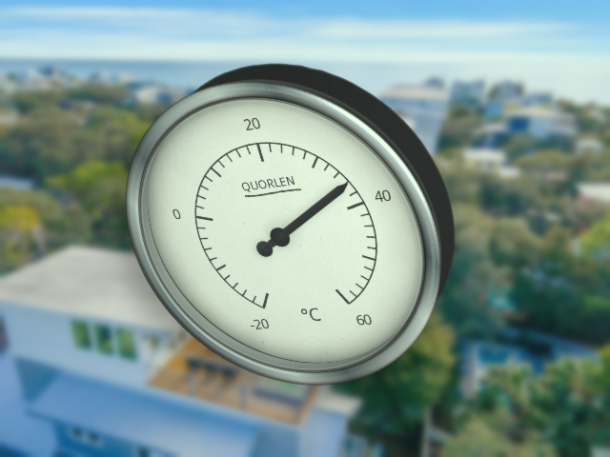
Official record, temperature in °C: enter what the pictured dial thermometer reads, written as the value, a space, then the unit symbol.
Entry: 36 °C
